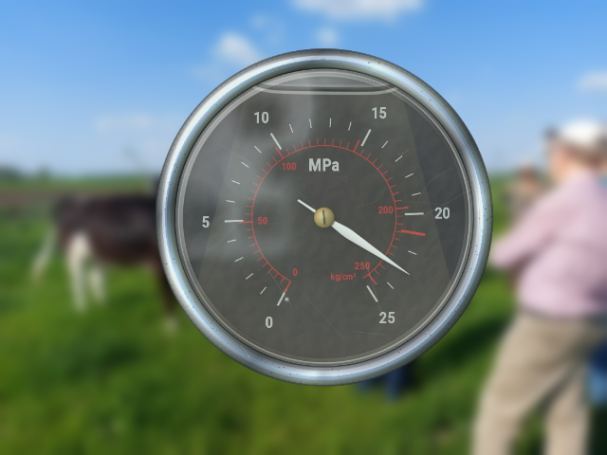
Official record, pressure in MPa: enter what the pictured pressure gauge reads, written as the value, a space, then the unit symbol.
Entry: 23 MPa
